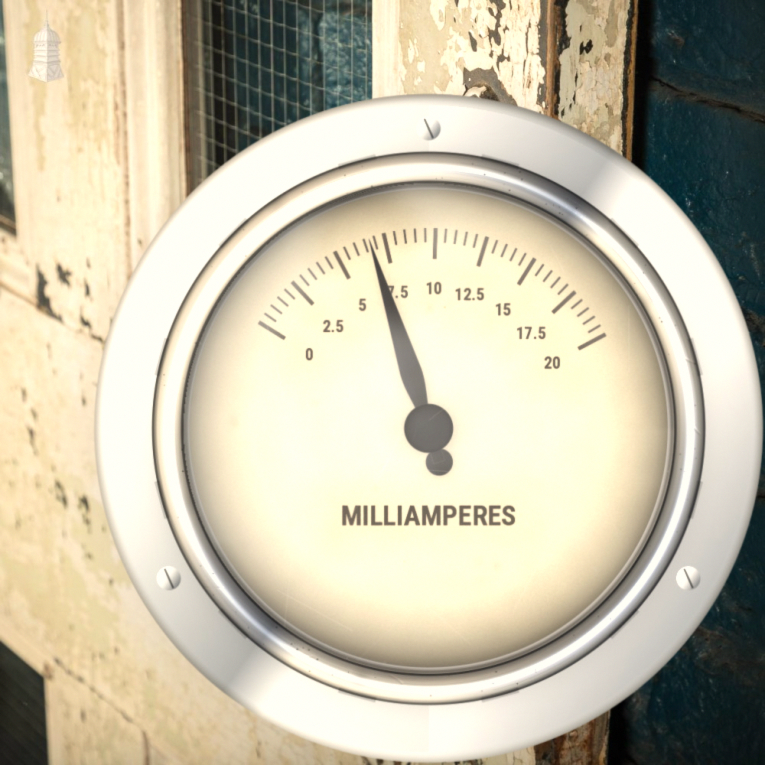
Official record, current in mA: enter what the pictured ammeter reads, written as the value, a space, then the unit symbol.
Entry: 6.75 mA
